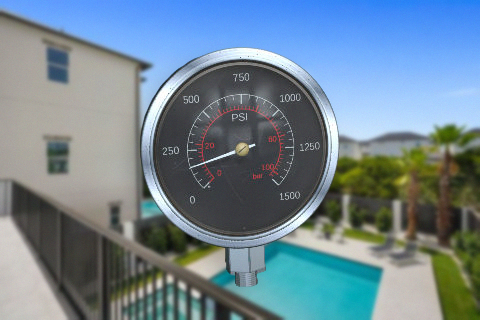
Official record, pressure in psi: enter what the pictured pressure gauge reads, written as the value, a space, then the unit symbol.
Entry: 150 psi
